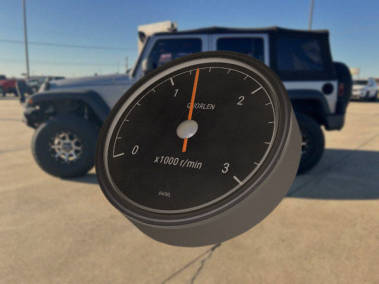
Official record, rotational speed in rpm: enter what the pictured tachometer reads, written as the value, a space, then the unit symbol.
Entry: 1300 rpm
